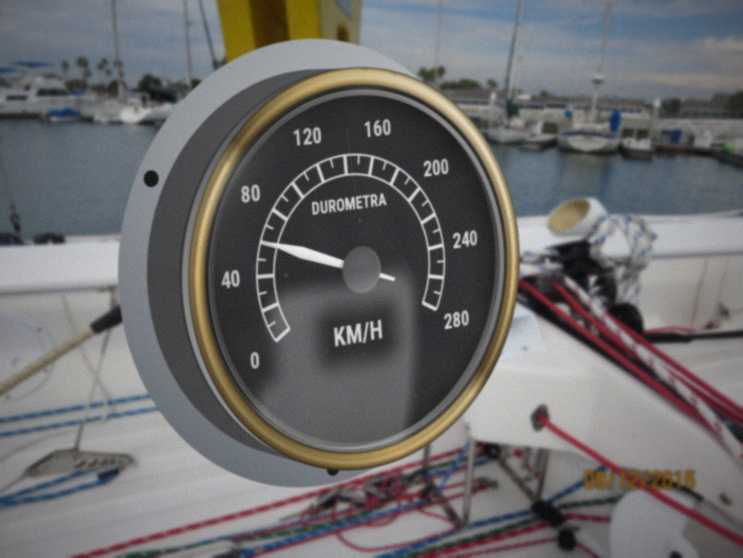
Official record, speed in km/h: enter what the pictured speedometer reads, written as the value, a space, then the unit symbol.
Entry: 60 km/h
